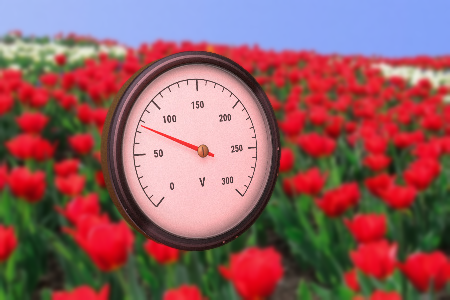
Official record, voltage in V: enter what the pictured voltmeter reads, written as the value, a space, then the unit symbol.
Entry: 75 V
